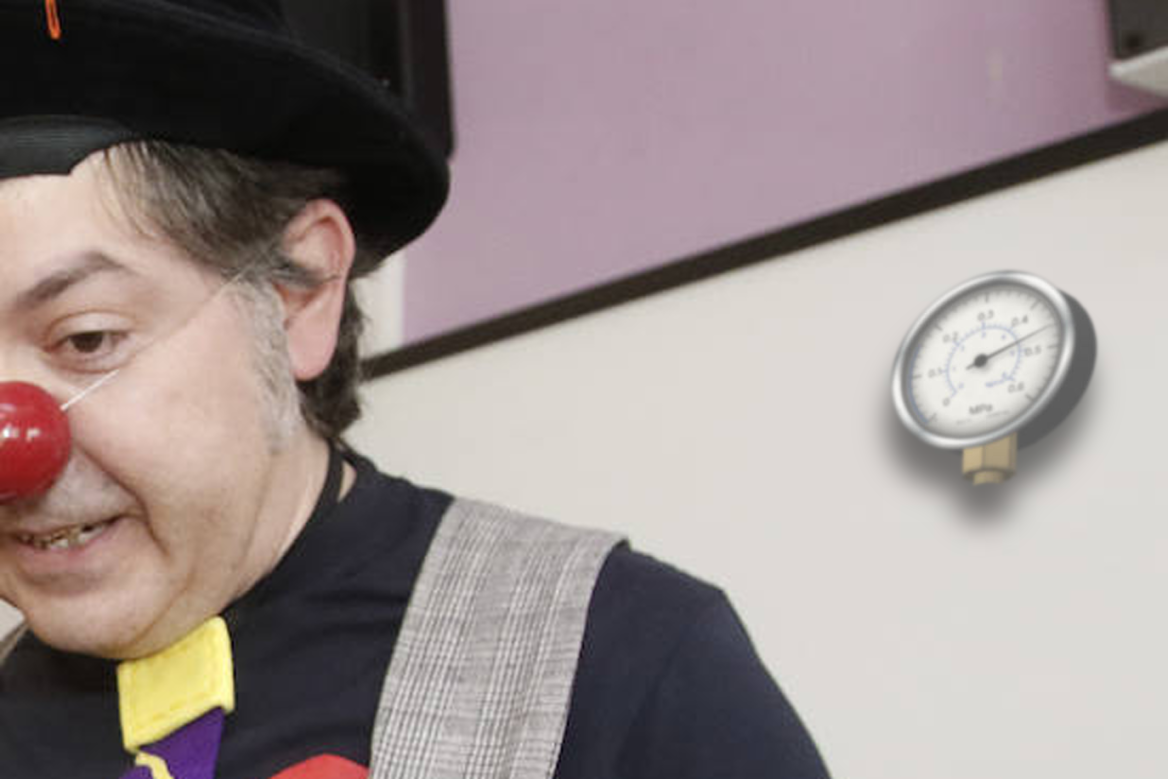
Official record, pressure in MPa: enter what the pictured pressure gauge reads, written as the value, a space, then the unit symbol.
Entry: 0.46 MPa
